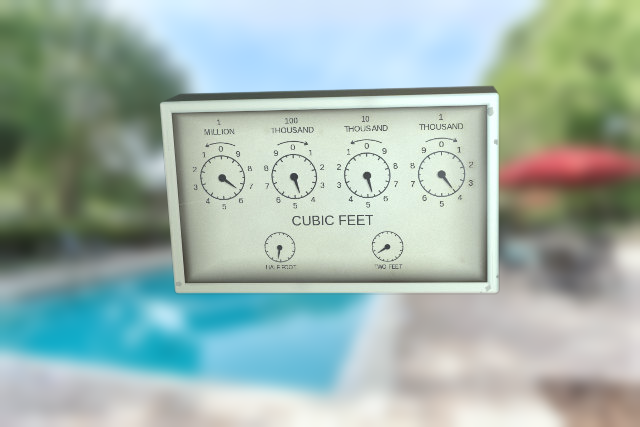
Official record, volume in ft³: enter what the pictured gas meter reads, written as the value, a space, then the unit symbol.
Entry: 645400 ft³
